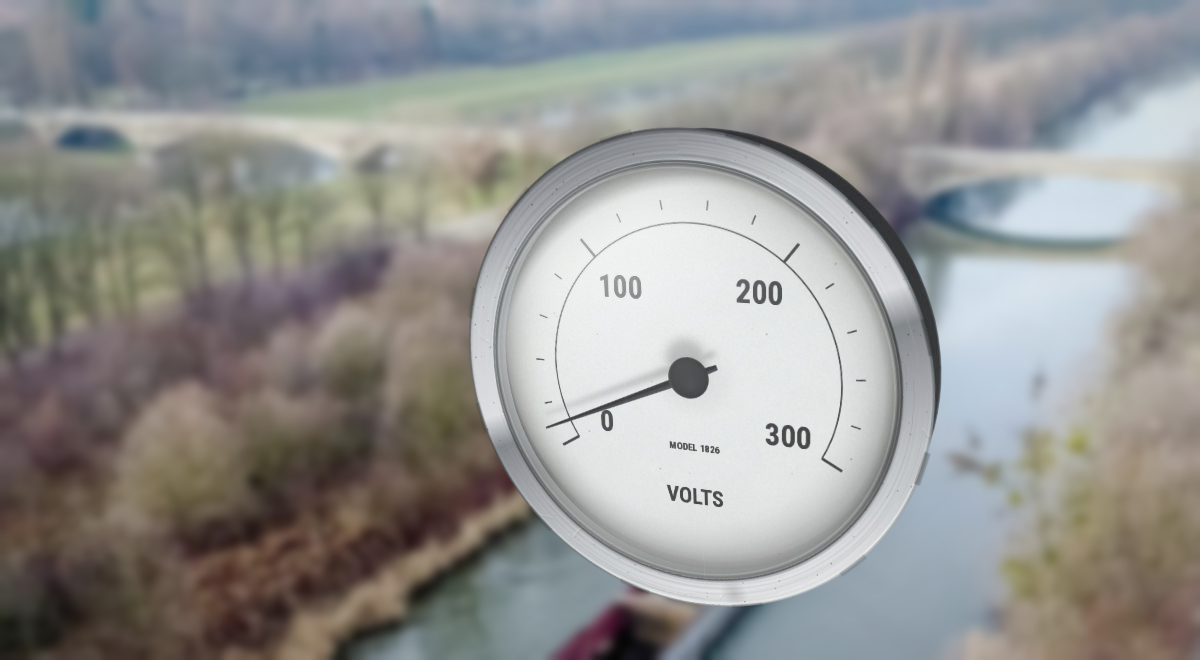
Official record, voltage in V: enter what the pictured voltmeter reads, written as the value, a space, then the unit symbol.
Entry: 10 V
